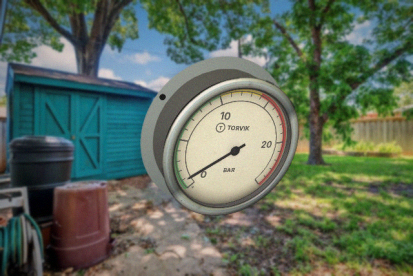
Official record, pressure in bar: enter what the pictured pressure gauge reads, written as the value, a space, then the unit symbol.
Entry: 1 bar
